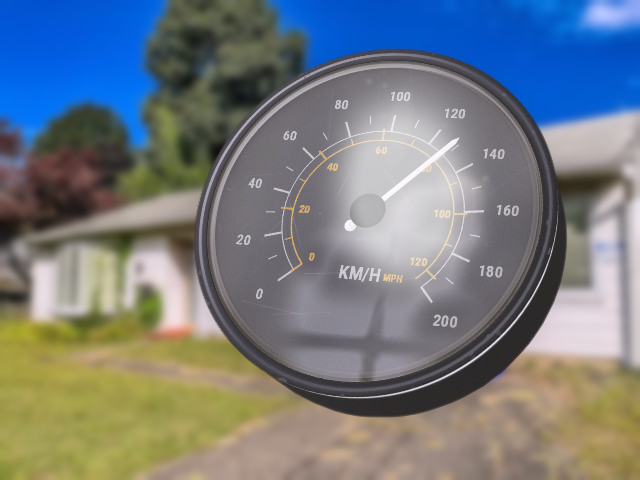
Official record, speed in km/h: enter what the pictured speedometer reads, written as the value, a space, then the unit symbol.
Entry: 130 km/h
